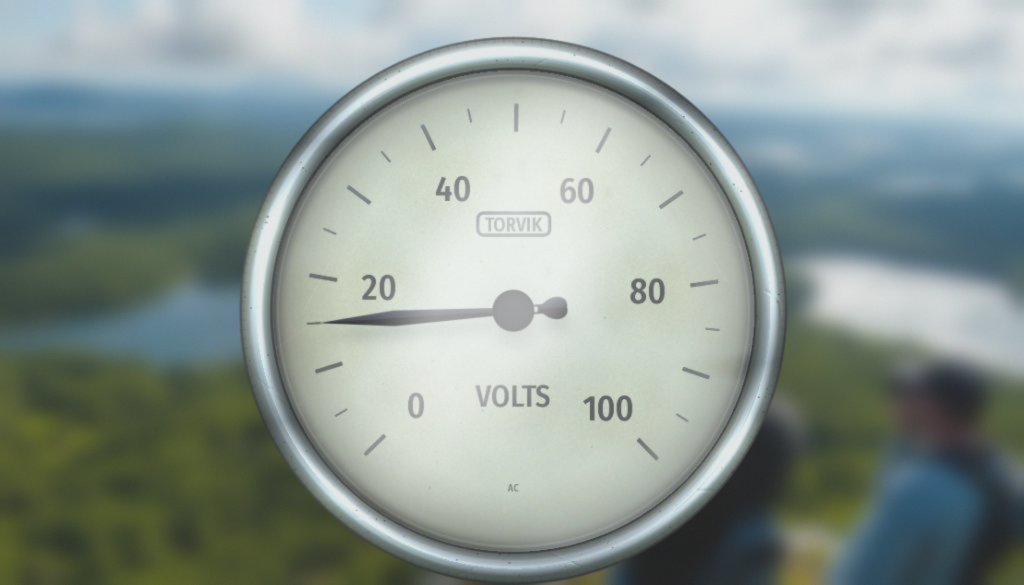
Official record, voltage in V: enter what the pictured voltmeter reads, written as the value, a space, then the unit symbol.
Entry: 15 V
